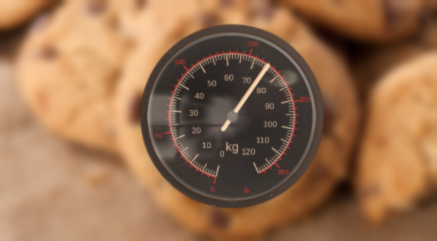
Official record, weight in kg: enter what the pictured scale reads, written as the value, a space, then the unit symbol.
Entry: 75 kg
